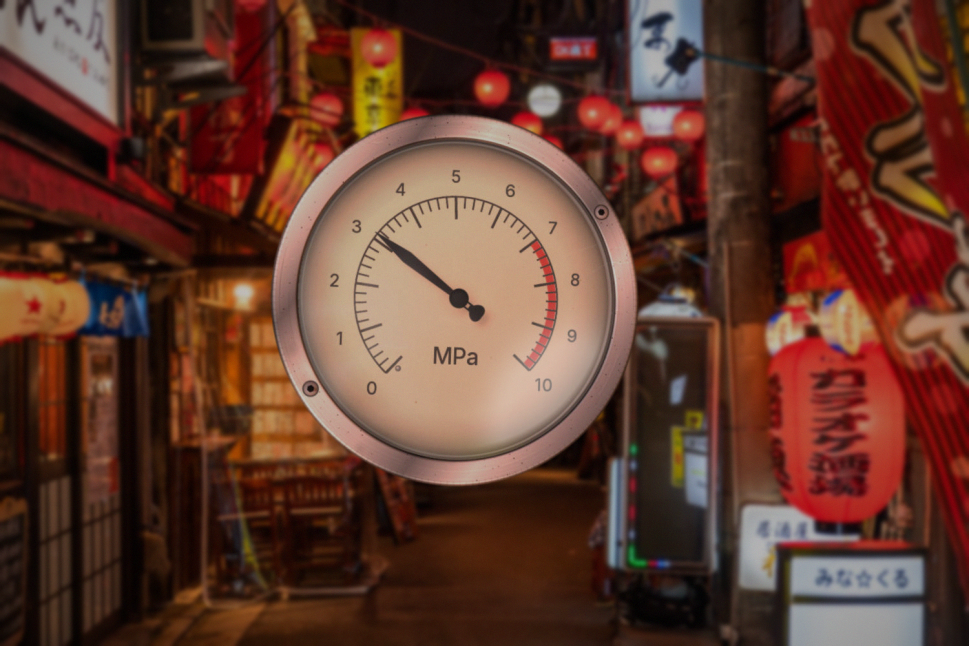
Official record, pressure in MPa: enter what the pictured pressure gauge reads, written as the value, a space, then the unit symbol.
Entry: 3.1 MPa
